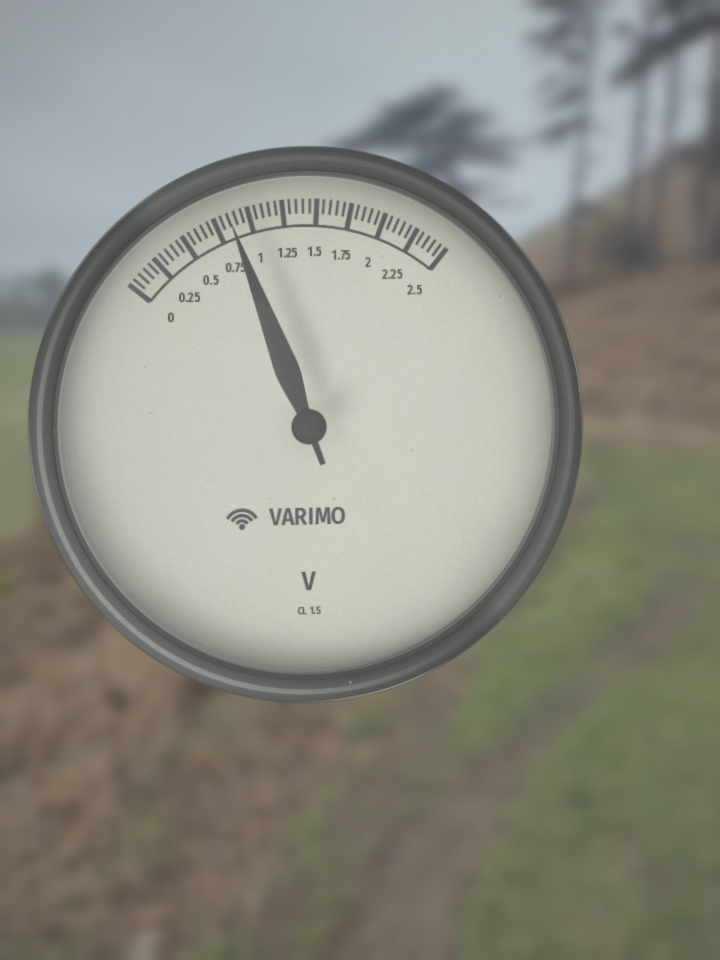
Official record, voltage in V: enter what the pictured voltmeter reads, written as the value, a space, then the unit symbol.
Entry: 0.85 V
